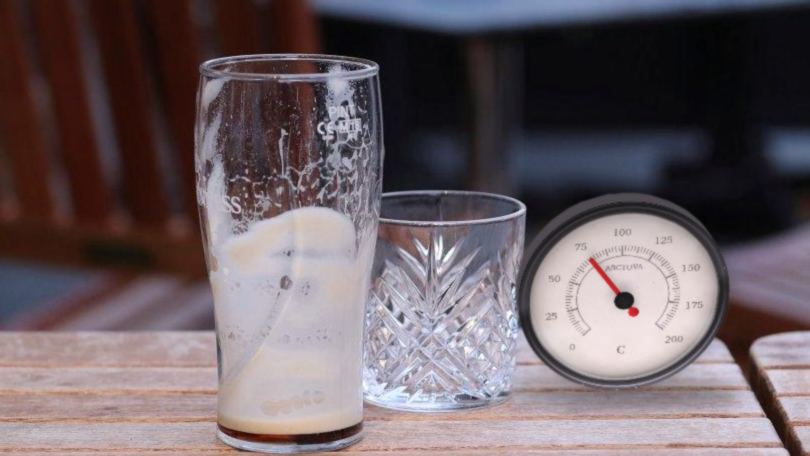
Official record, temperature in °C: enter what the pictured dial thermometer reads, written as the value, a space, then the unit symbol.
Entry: 75 °C
